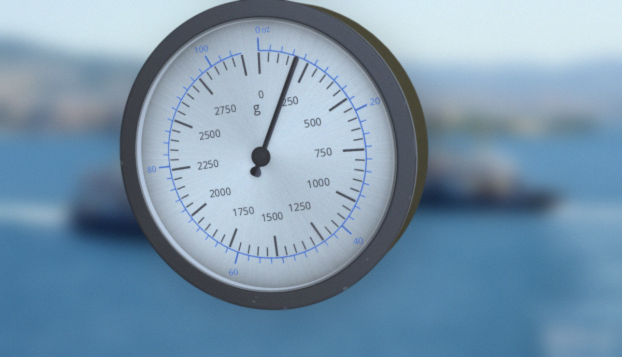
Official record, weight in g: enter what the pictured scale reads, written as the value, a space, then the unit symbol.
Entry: 200 g
